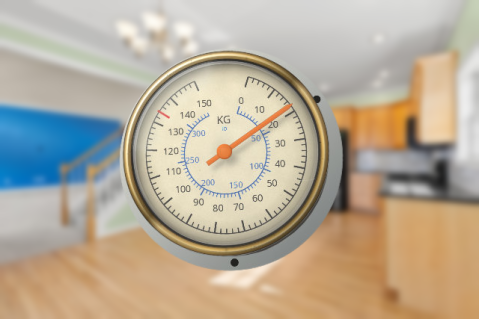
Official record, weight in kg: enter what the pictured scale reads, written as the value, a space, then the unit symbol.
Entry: 18 kg
